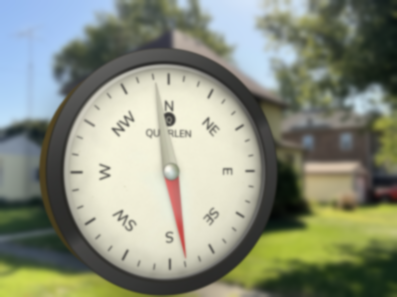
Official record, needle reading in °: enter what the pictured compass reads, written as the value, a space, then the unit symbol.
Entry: 170 °
